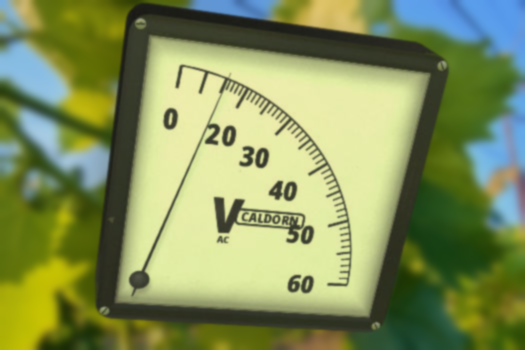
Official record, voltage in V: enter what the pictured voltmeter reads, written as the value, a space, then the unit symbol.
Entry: 15 V
